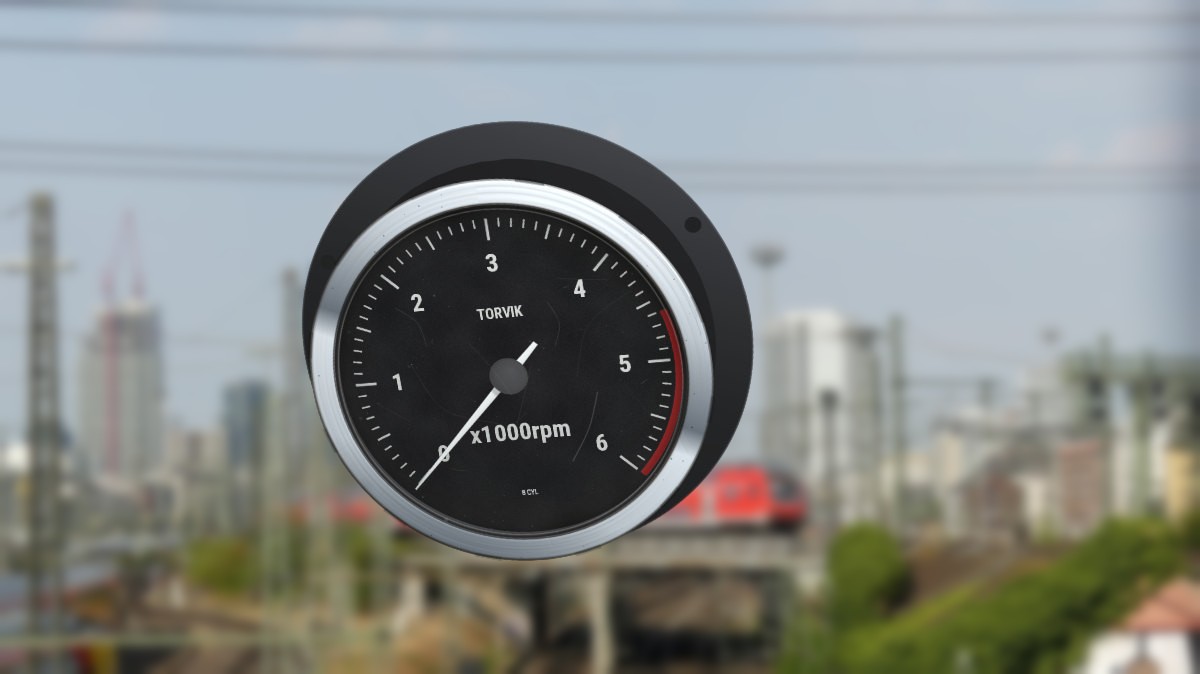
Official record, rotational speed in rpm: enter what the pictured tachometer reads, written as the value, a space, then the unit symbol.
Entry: 0 rpm
